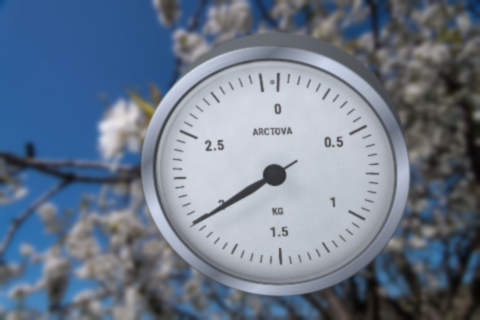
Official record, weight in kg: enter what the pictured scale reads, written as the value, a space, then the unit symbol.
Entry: 2 kg
